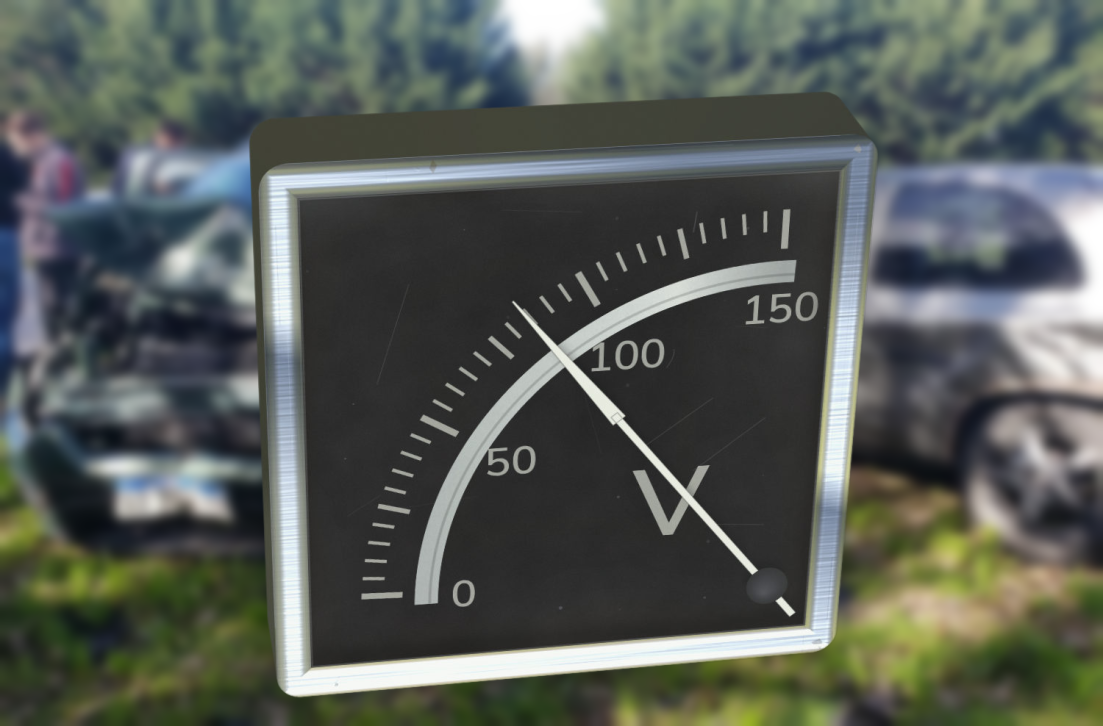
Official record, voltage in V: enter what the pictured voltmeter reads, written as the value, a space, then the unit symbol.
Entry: 85 V
